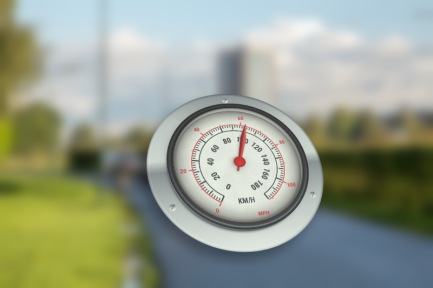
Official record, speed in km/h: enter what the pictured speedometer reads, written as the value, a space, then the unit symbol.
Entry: 100 km/h
